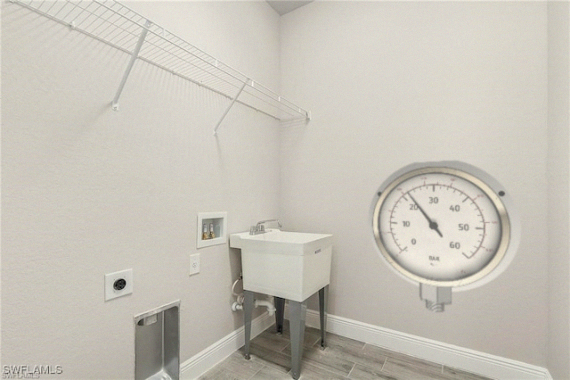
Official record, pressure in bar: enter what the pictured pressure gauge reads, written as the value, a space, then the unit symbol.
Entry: 22 bar
